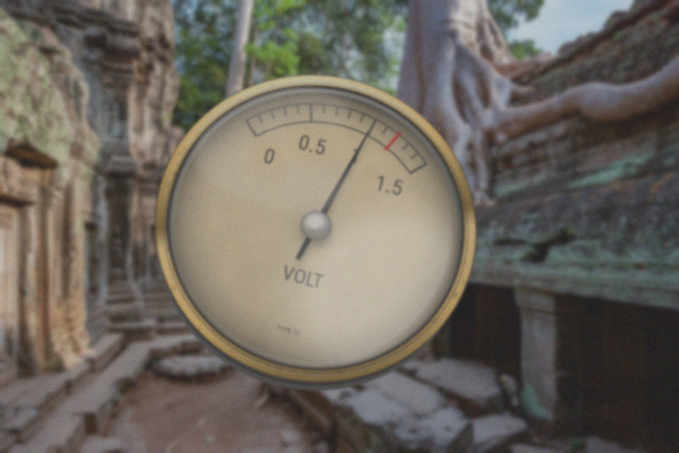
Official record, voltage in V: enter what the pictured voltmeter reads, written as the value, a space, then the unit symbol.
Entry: 1 V
